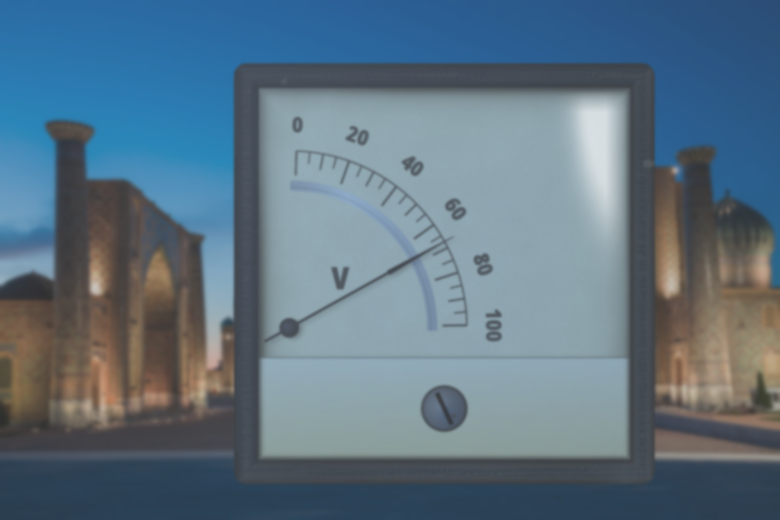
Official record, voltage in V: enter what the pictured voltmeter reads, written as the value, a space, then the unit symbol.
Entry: 67.5 V
